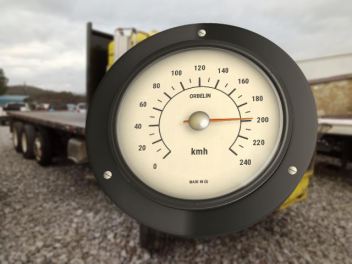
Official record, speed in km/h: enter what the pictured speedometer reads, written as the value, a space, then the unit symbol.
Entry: 200 km/h
